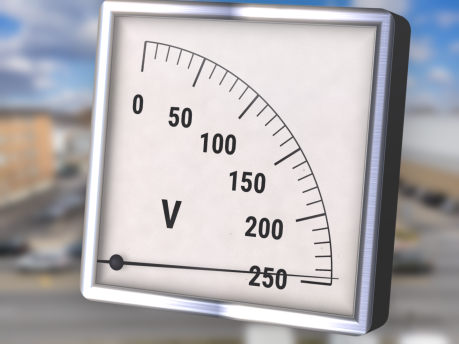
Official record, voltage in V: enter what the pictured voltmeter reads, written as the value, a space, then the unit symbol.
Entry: 245 V
